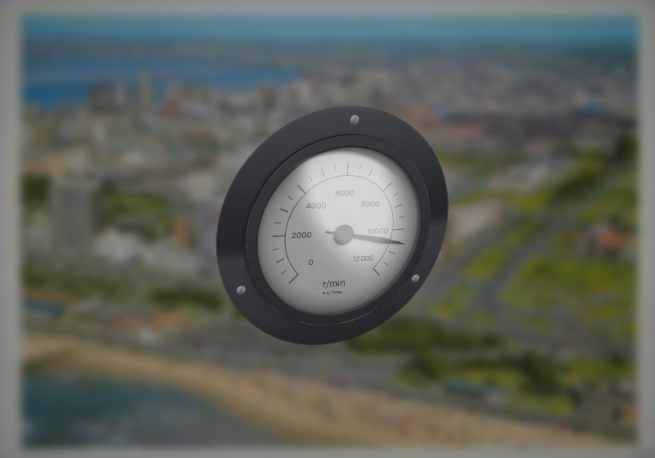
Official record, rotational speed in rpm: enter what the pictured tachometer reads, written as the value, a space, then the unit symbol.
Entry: 10500 rpm
